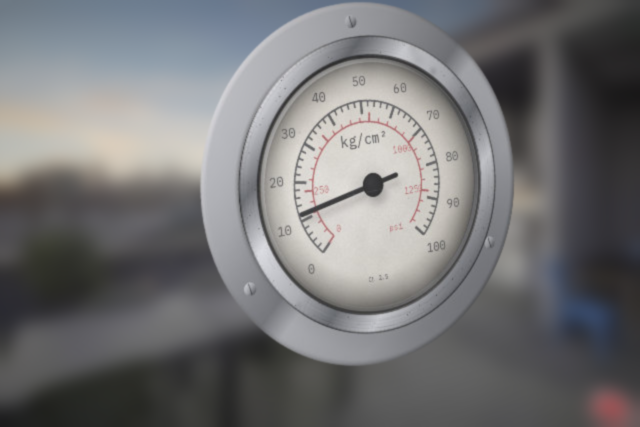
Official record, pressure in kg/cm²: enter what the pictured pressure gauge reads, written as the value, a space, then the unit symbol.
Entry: 12 kg/cm²
